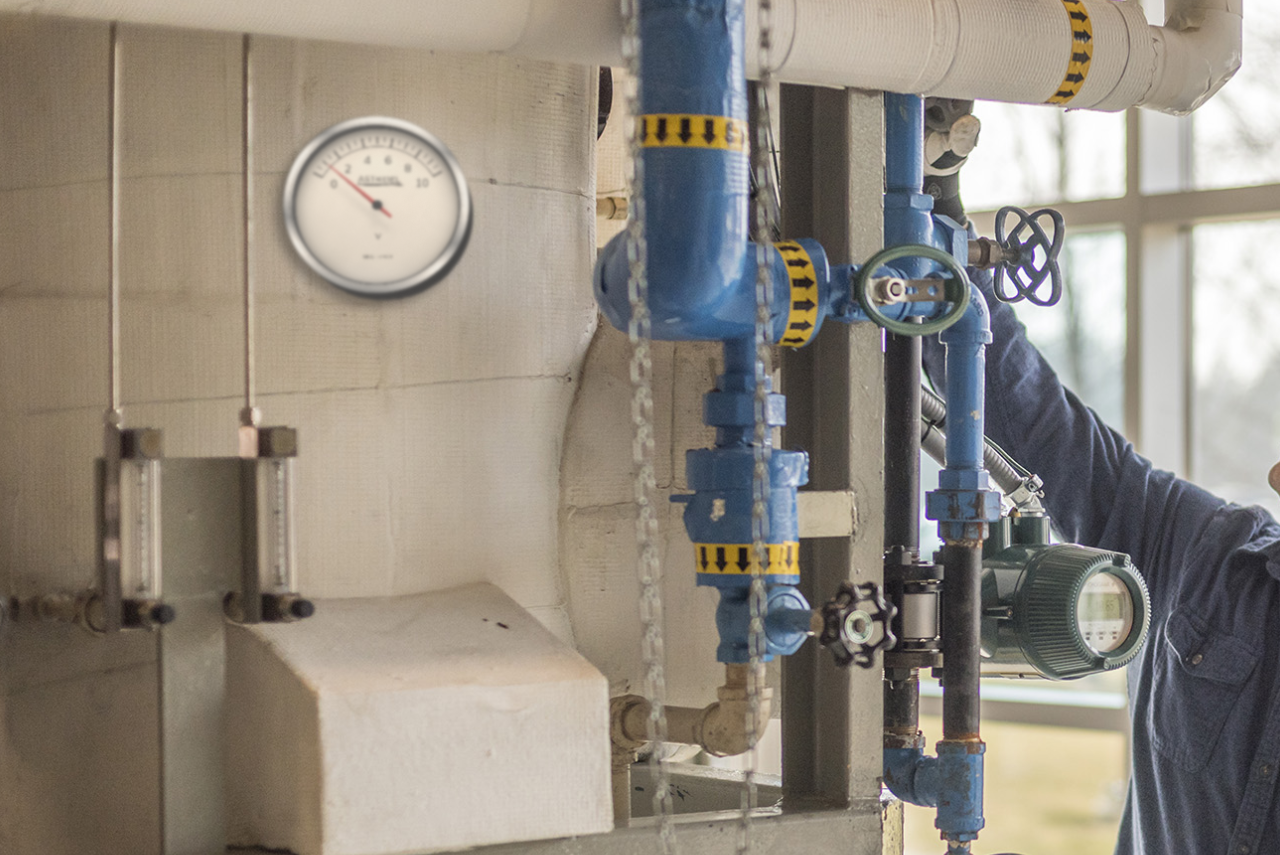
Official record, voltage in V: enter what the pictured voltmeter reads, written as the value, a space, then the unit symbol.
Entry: 1 V
